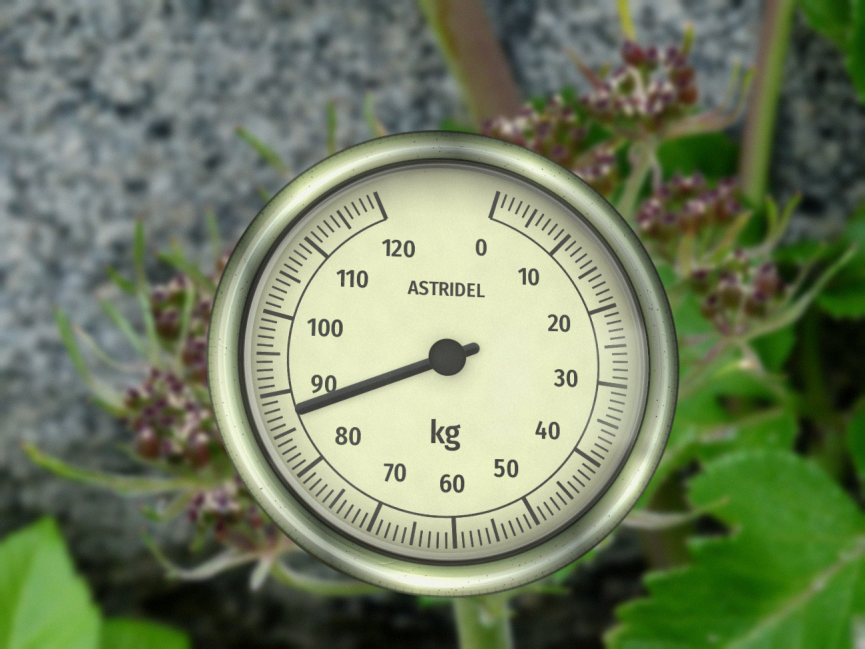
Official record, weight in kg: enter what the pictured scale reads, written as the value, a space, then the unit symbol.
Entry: 87 kg
